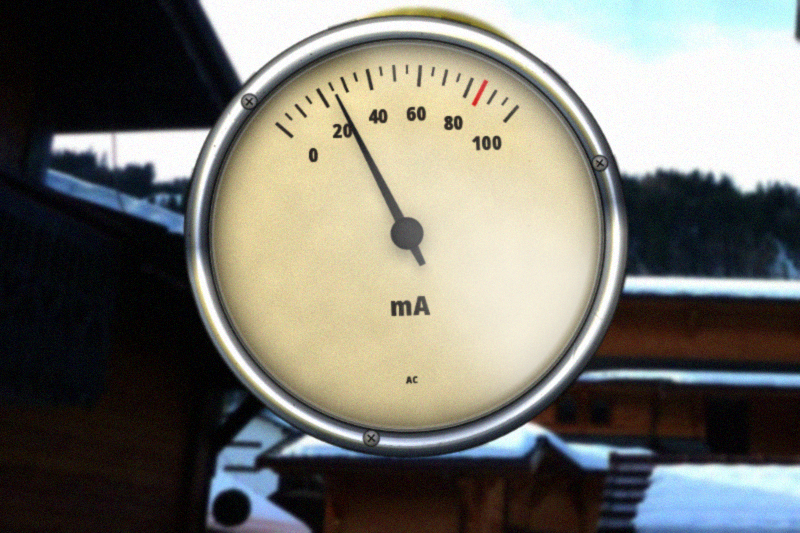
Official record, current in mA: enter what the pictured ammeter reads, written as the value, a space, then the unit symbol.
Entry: 25 mA
